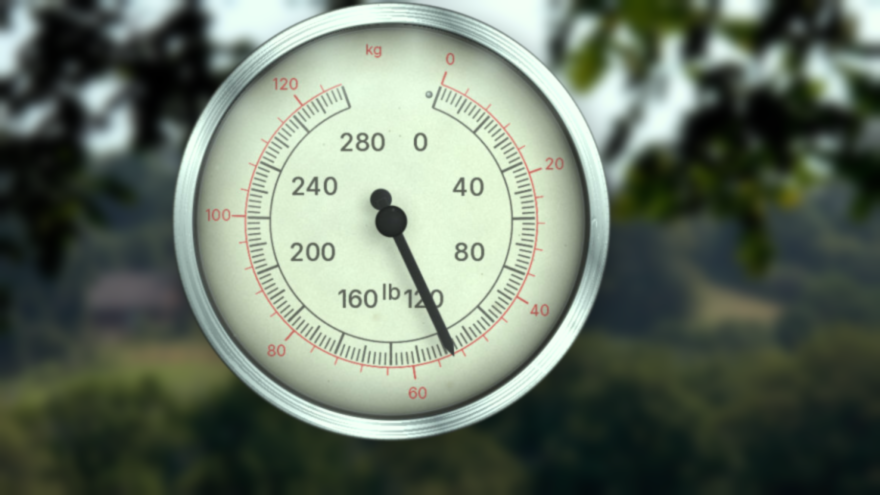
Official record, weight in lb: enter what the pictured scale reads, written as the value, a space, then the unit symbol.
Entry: 118 lb
